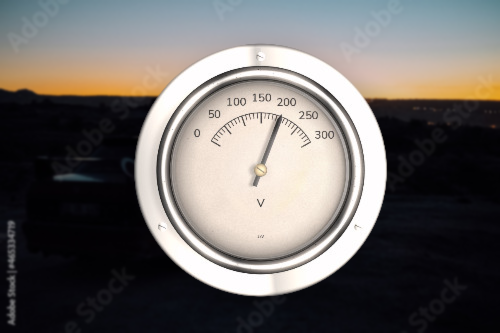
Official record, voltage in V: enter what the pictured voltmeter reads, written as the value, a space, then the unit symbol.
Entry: 200 V
